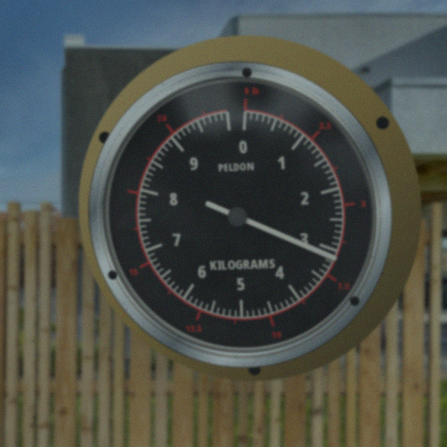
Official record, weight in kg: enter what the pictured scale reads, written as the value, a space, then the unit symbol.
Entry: 3.1 kg
